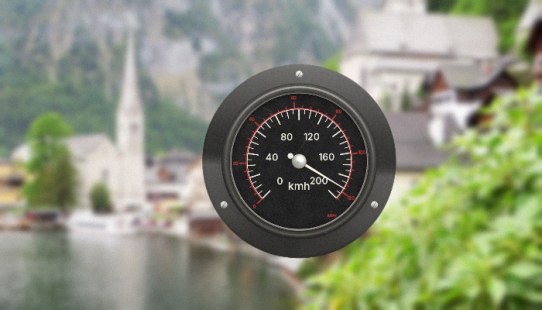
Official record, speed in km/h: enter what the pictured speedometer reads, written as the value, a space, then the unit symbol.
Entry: 190 km/h
